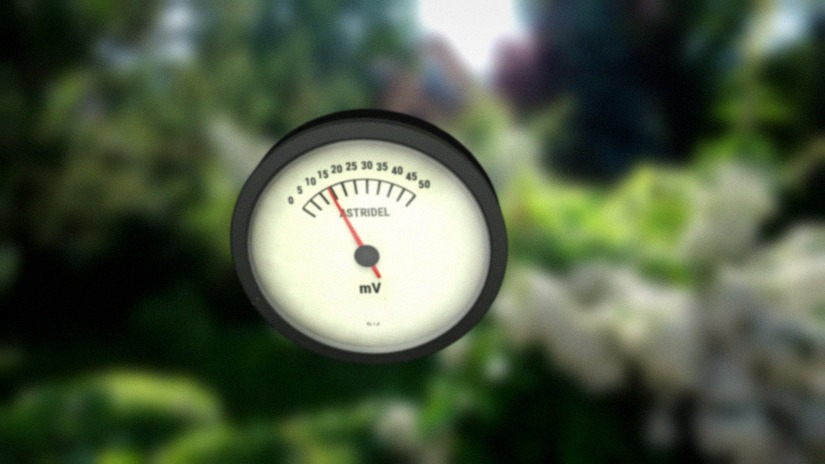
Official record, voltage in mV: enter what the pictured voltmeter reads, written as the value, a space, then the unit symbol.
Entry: 15 mV
